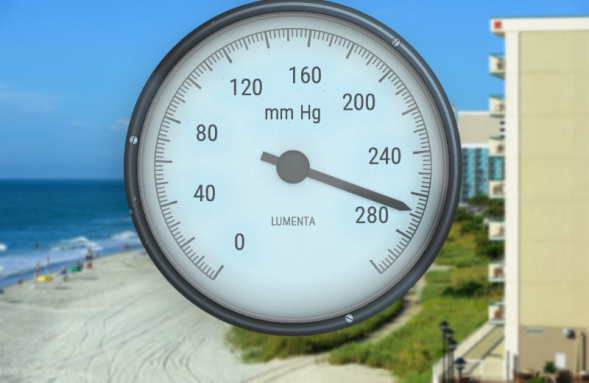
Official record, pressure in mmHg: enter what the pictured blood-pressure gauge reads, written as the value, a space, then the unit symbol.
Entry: 268 mmHg
